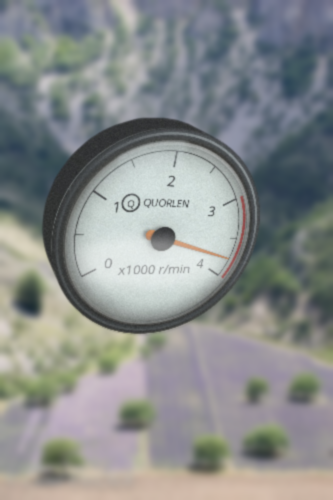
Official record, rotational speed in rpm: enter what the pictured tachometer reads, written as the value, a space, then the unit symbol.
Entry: 3750 rpm
